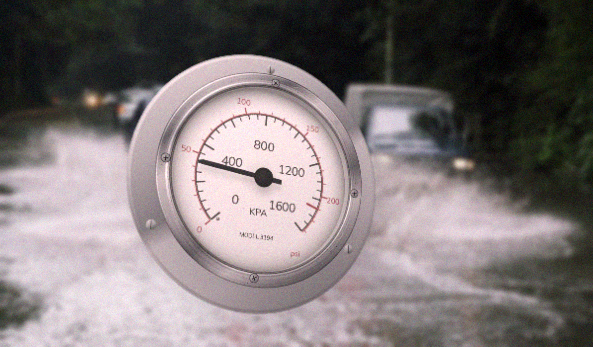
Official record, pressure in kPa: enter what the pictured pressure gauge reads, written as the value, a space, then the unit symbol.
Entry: 300 kPa
